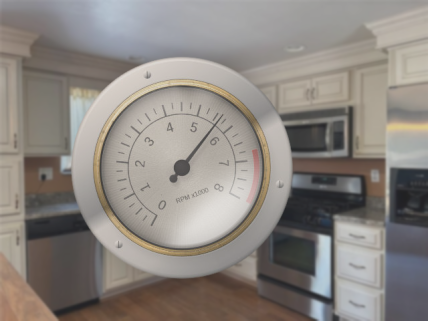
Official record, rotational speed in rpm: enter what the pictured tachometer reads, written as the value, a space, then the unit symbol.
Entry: 5625 rpm
